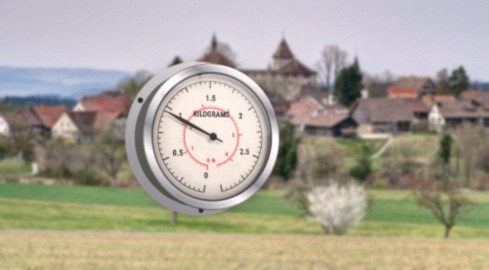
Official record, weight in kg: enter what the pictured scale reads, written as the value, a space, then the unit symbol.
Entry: 0.95 kg
